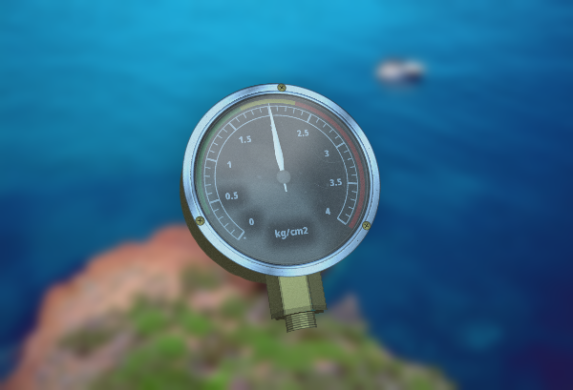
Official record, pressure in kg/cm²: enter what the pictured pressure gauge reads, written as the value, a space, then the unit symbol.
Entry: 2 kg/cm²
